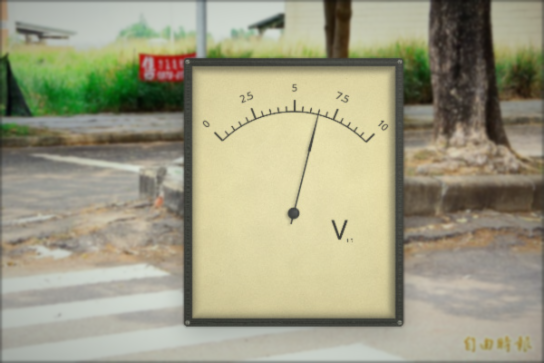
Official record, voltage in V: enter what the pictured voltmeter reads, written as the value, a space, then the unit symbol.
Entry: 6.5 V
